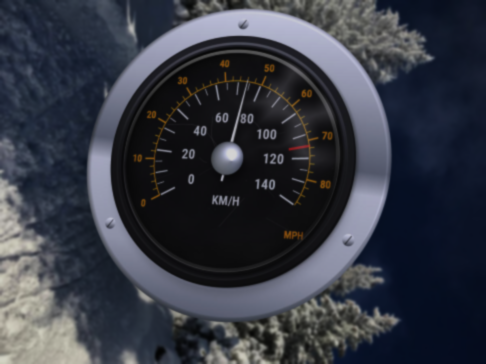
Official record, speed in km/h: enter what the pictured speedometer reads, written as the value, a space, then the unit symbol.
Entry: 75 km/h
